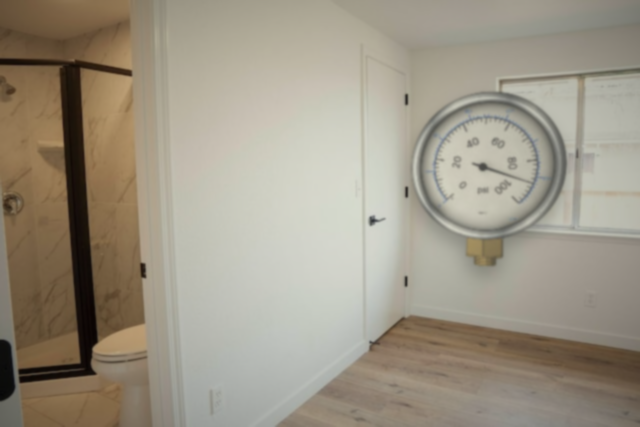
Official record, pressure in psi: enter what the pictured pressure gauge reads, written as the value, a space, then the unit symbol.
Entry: 90 psi
